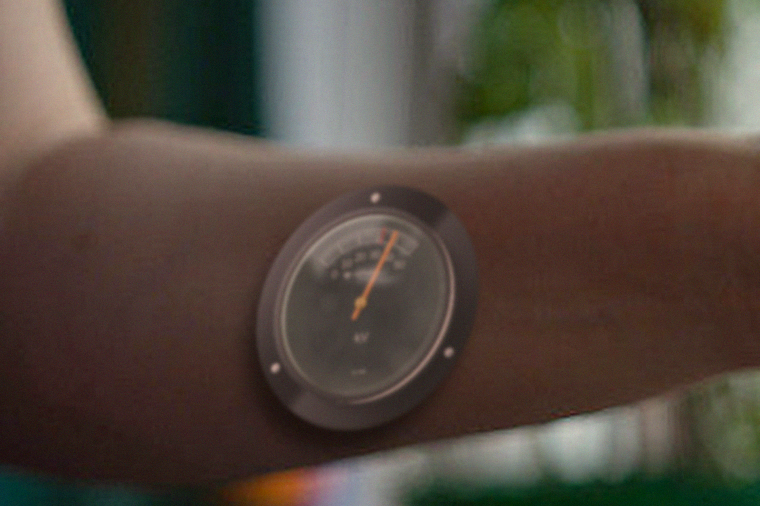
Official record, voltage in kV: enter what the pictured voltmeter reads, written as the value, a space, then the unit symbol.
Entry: 40 kV
